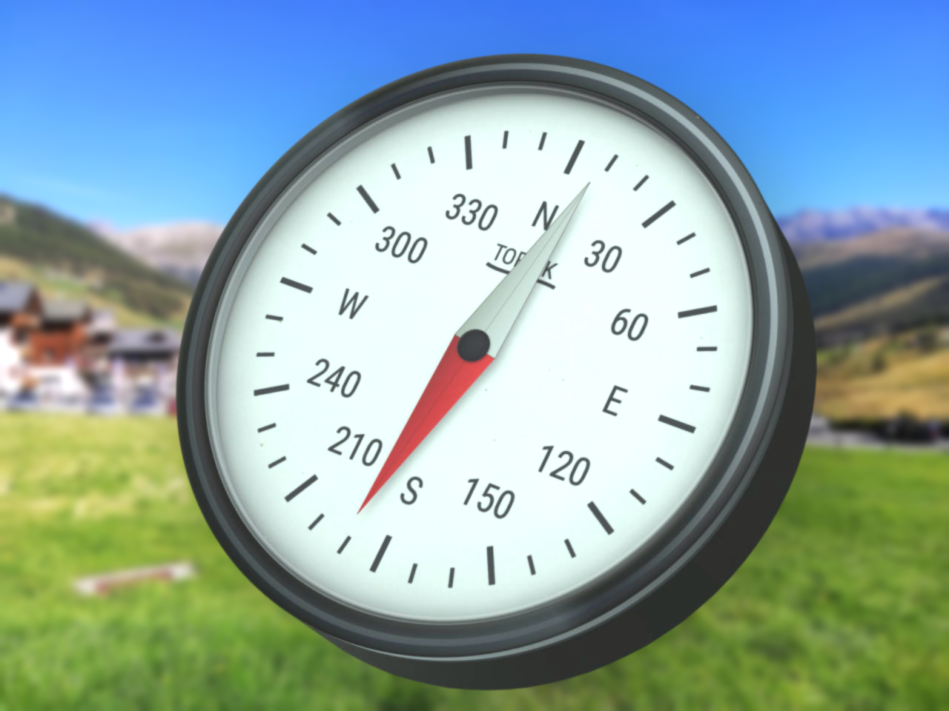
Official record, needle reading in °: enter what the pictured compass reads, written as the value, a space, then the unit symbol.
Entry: 190 °
